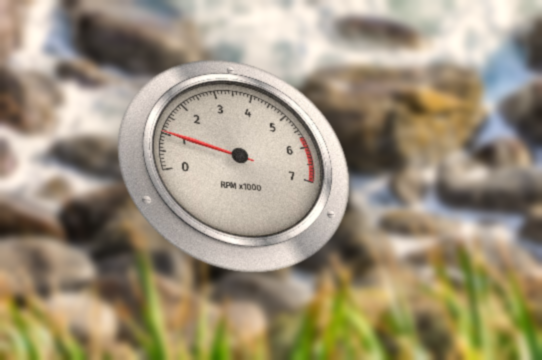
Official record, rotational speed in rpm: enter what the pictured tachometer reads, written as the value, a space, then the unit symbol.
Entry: 1000 rpm
